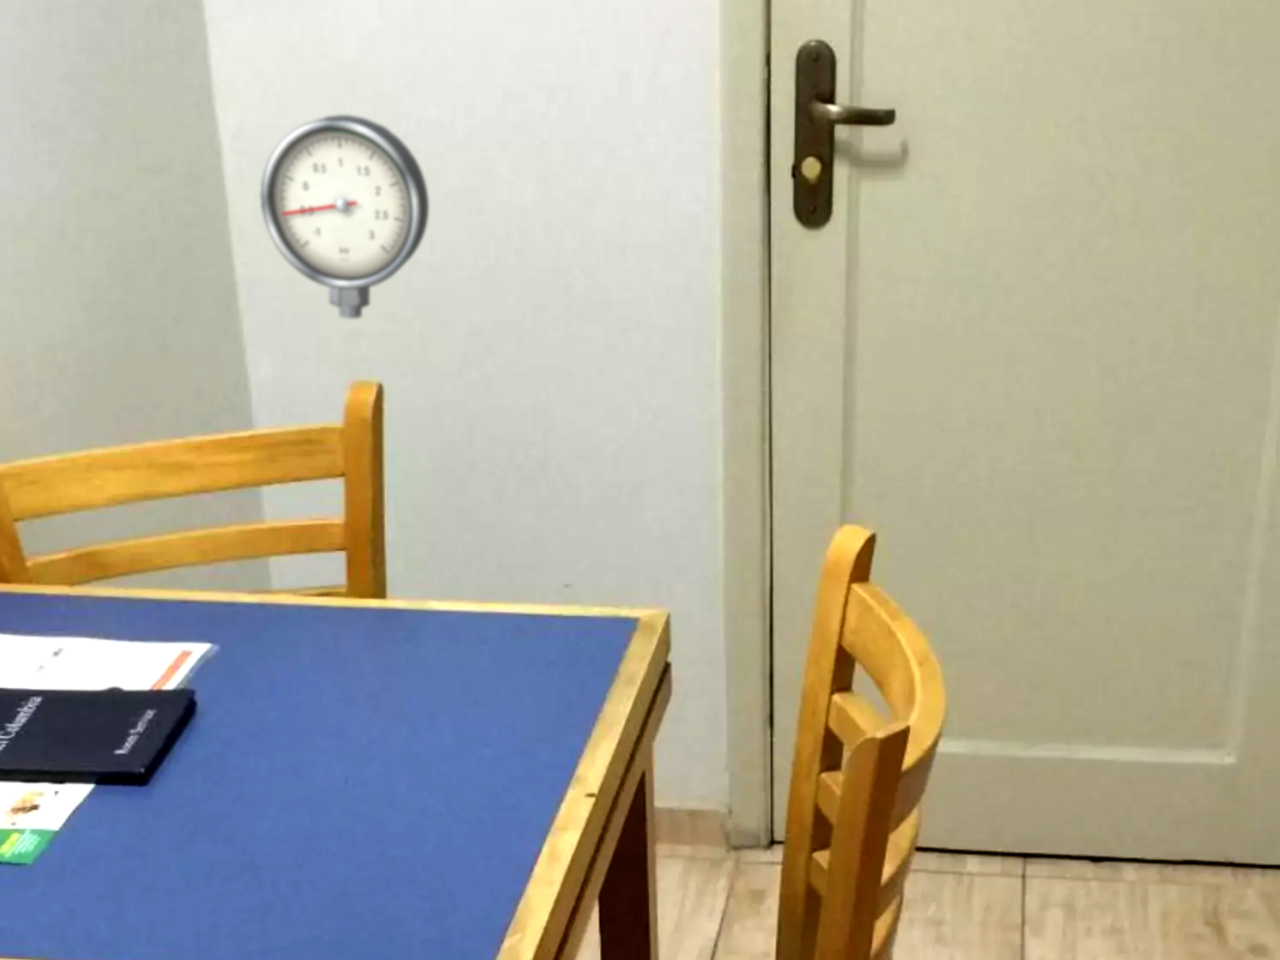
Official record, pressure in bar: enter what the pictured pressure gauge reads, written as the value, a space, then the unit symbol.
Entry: -0.5 bar
